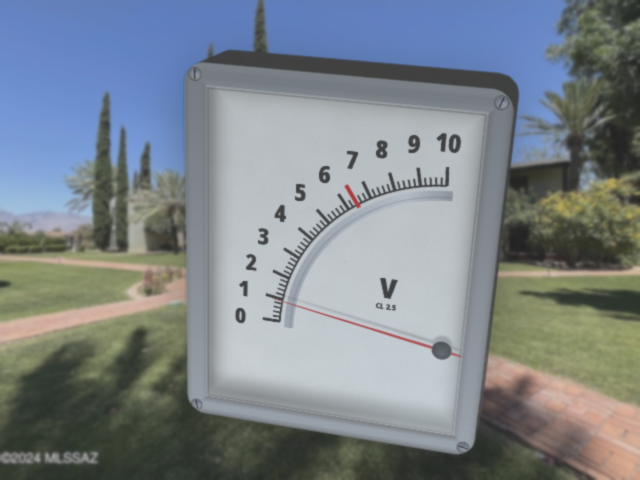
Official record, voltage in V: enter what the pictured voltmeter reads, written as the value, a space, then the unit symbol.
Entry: 1 V
